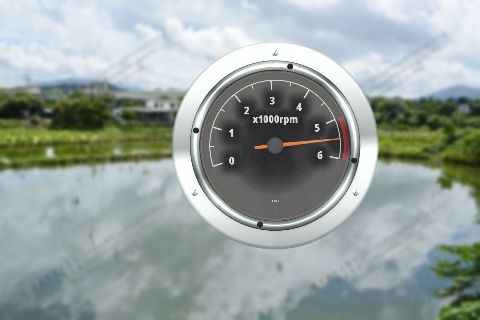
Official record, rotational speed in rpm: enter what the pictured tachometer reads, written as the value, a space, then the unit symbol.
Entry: 5500 rpm
